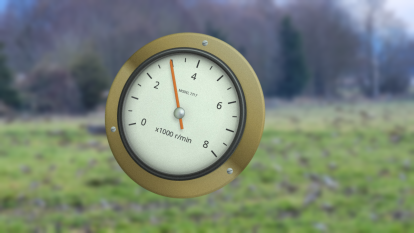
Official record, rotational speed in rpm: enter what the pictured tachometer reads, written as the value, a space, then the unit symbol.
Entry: 3000 rpm
